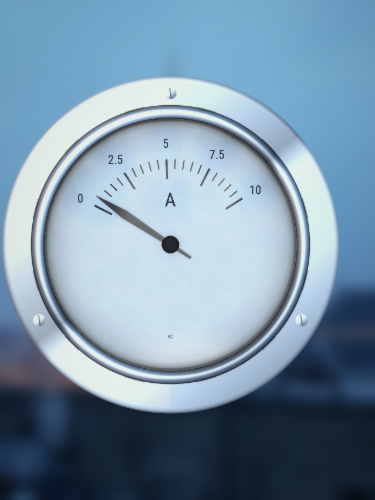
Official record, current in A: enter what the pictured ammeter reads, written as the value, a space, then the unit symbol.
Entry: 0.5 A
